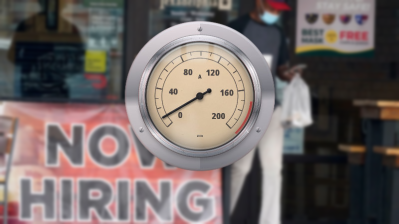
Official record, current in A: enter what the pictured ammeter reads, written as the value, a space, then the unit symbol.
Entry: 10 A
